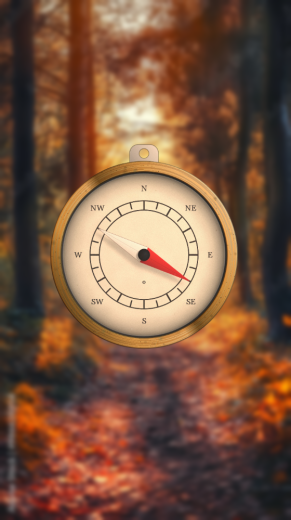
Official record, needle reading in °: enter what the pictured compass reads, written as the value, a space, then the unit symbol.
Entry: 120 °
